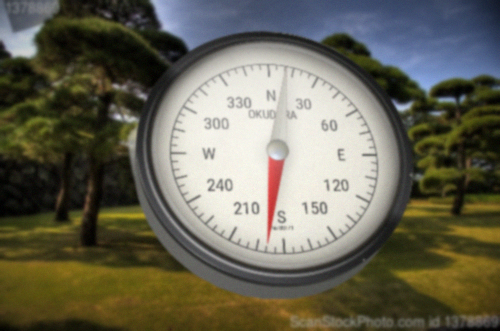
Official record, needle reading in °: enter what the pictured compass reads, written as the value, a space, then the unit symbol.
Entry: 190 °
